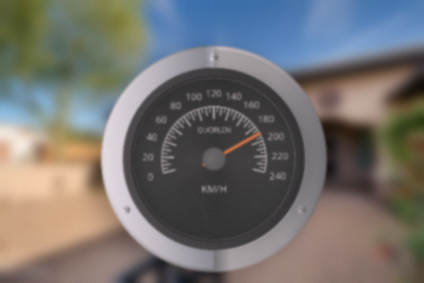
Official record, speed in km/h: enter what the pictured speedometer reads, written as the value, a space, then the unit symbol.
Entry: 190 km/h
